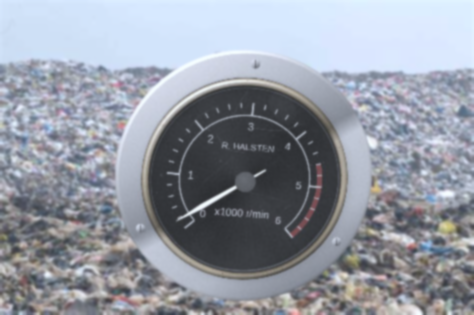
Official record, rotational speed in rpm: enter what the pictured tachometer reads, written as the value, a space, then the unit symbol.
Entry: 200 rpm
